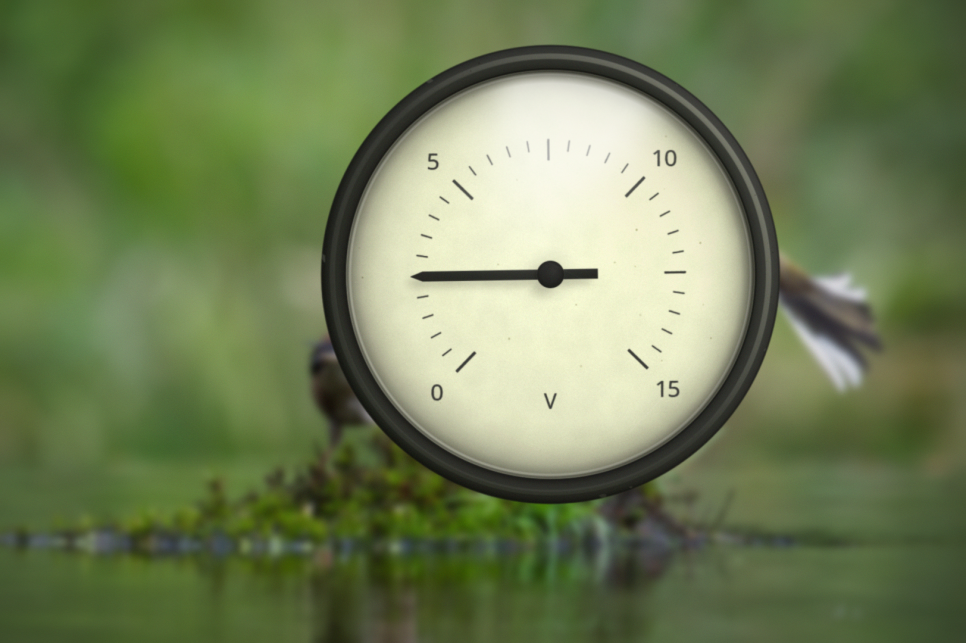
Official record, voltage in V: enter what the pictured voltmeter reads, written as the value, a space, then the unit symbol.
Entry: 2.5 V
